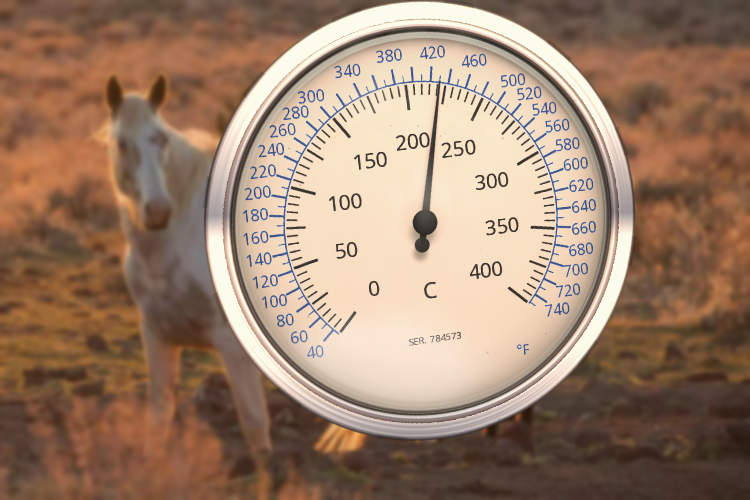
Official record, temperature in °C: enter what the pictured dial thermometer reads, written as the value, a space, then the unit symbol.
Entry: 220 °C
